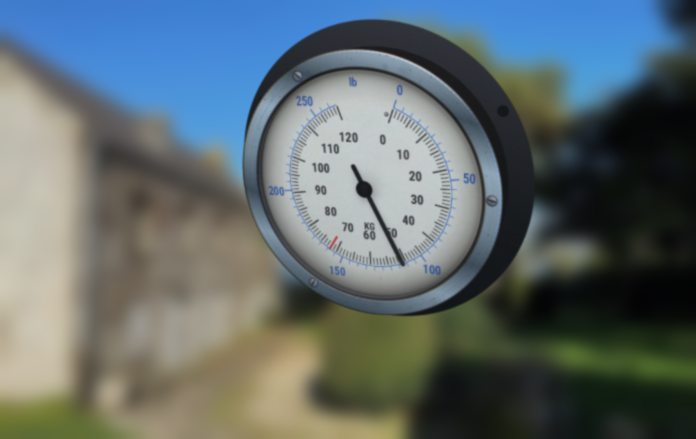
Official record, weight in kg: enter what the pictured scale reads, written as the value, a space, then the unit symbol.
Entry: 50 kg
